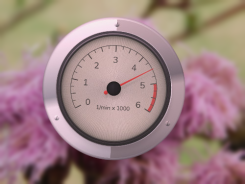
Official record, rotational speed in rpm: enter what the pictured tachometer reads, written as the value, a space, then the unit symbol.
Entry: 4500 rpm
